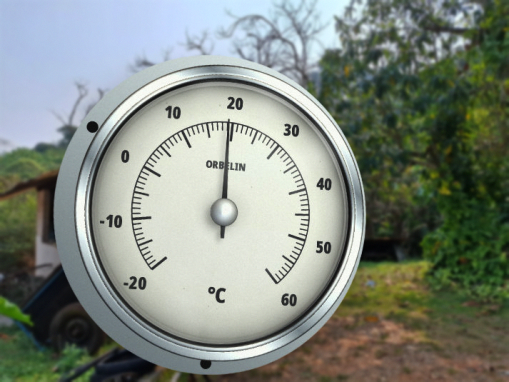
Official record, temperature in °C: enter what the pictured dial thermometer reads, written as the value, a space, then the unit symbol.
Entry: 19 °C
